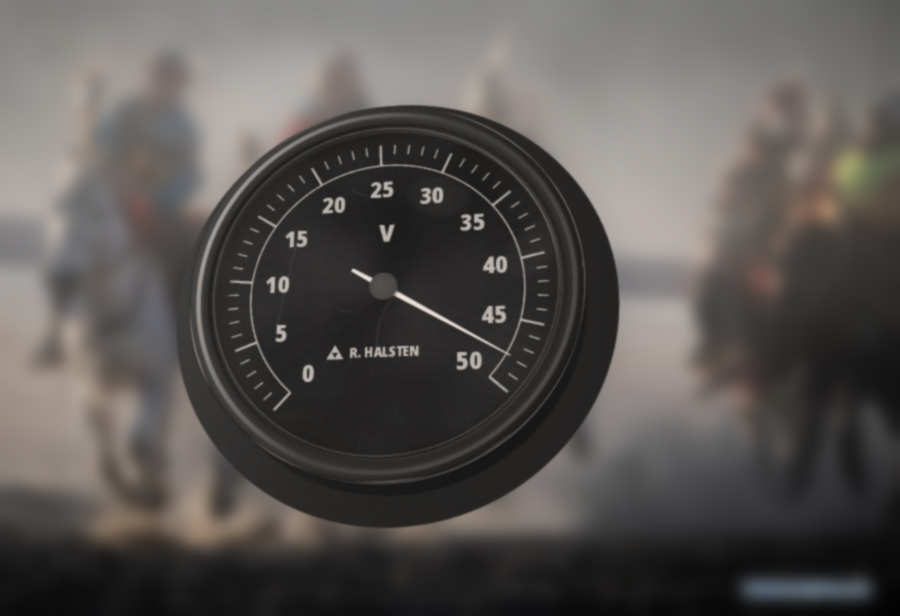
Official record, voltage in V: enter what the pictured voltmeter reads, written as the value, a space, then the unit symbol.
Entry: 48 V
